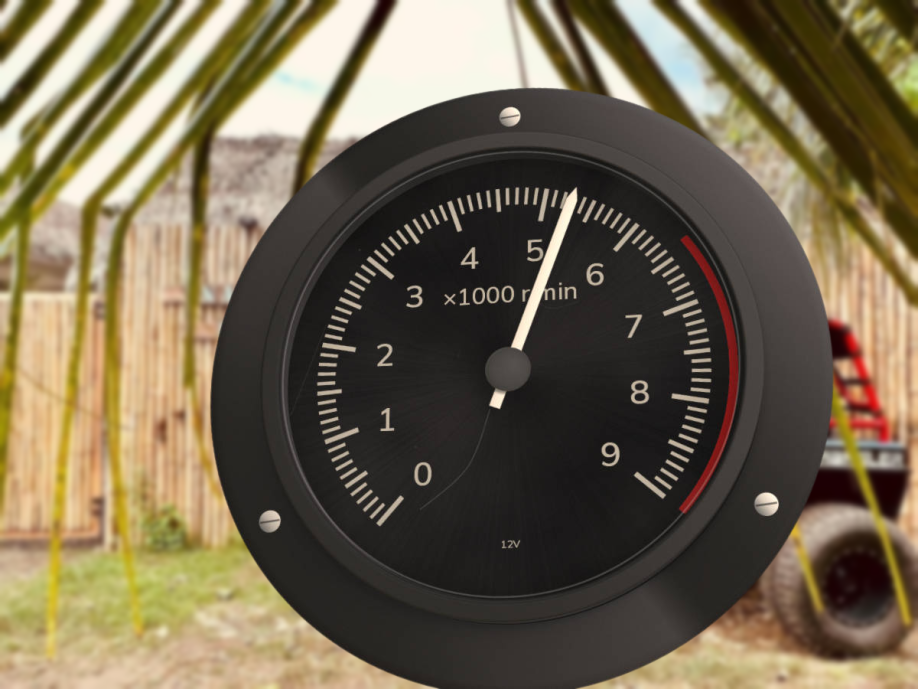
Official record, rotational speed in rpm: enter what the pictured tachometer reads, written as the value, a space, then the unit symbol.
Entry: 5300 rpm
